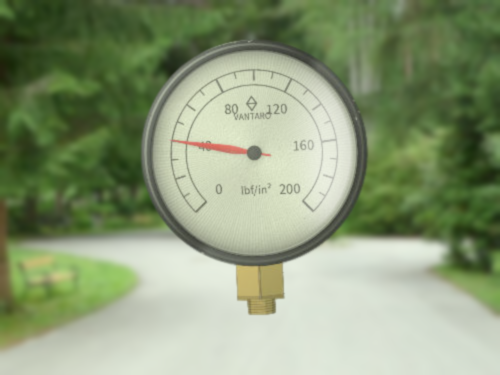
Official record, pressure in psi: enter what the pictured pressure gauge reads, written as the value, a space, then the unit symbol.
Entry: 40 psi
